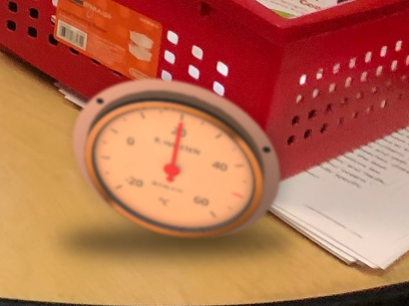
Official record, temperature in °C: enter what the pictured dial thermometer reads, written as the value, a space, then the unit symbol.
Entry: 20 °C
